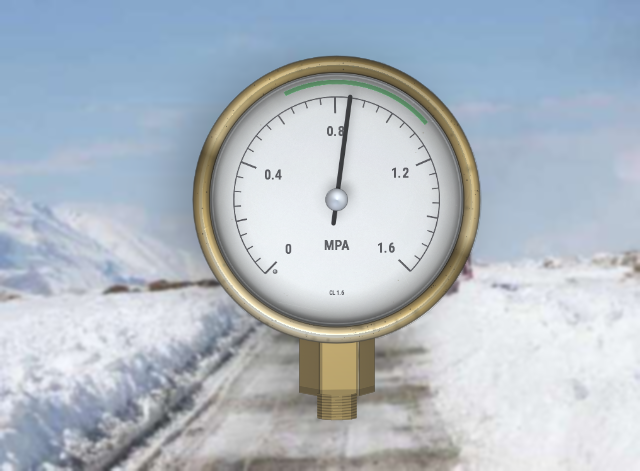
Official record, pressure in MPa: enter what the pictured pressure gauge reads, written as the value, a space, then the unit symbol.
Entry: 0.85 MPa
